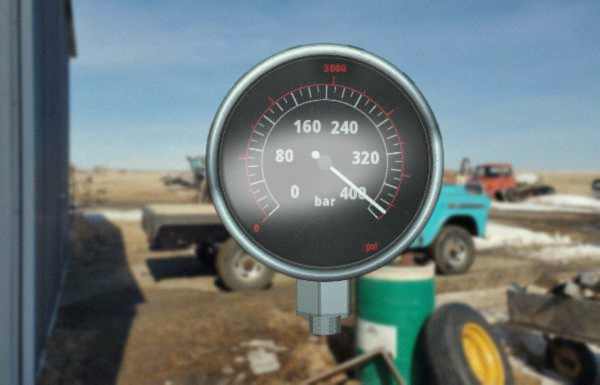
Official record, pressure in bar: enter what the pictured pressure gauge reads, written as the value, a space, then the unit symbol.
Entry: 390 bar
